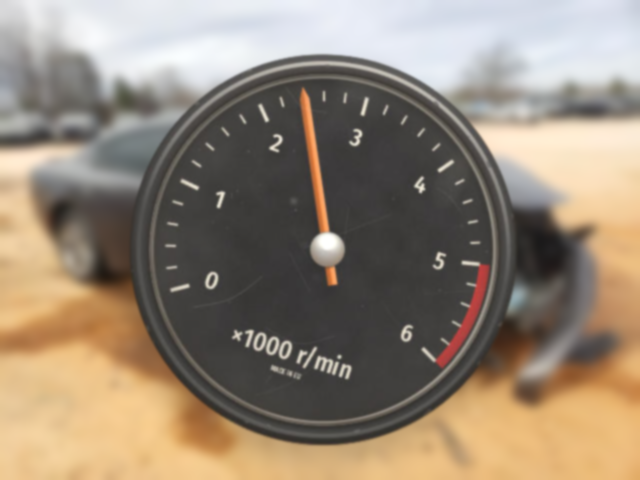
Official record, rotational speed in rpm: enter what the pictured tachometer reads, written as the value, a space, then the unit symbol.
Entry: 2400 rpm
